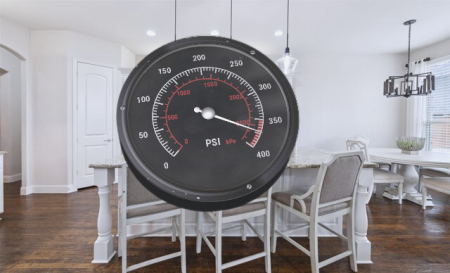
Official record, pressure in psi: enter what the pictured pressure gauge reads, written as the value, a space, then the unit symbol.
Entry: 375 psi
